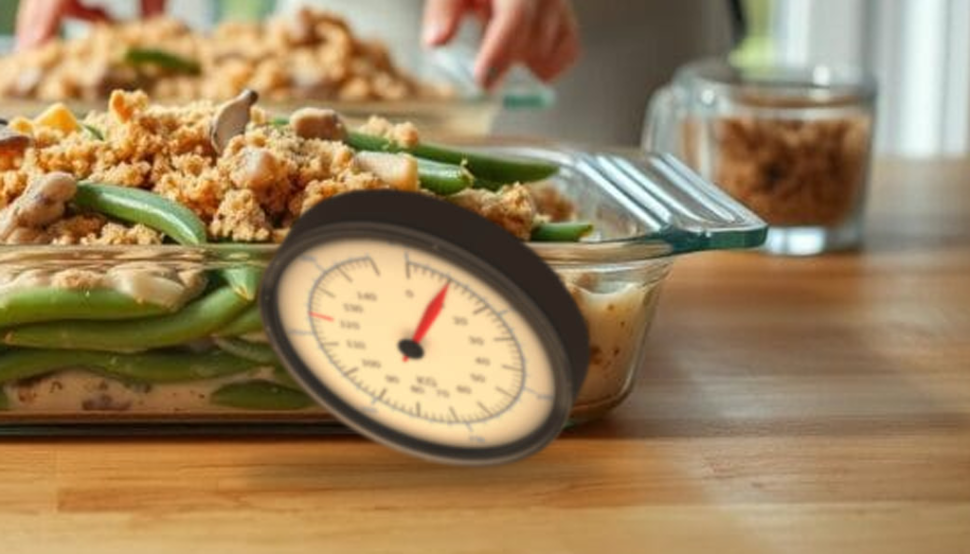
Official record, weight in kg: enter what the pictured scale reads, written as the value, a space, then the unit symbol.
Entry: 10 kg
